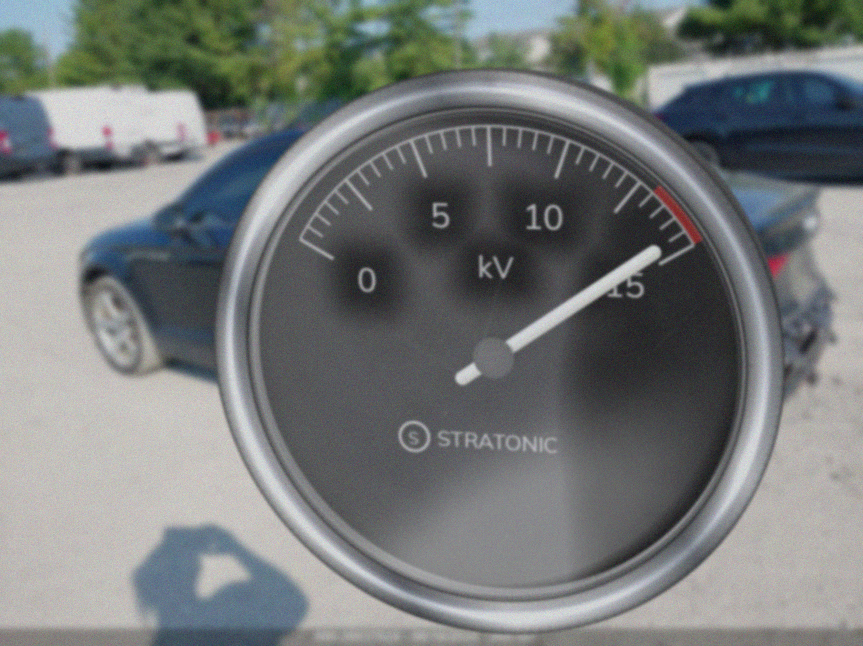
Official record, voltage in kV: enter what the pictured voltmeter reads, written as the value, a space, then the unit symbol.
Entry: 14.5 kV
